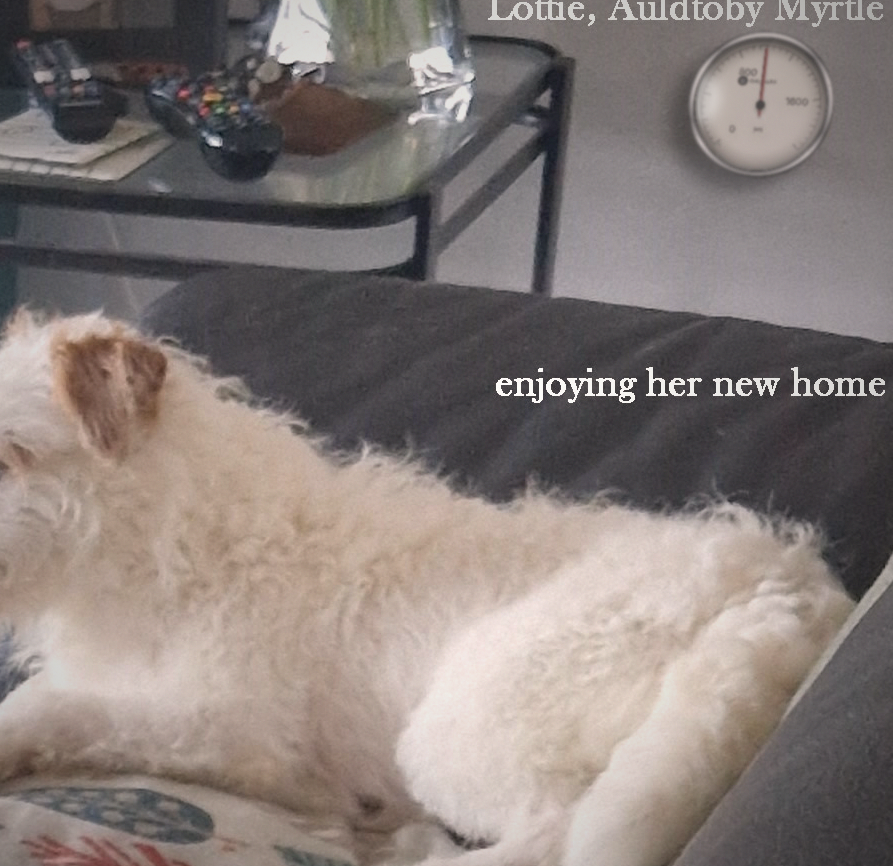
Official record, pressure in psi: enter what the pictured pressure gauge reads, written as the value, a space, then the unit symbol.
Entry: 1000 psi
